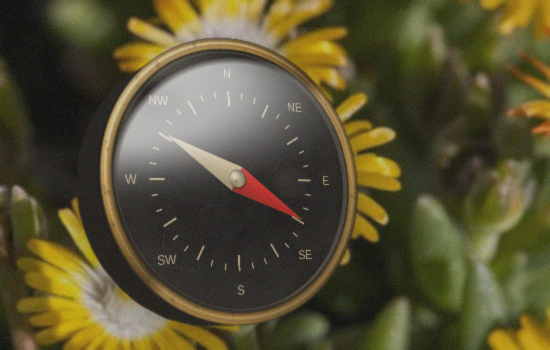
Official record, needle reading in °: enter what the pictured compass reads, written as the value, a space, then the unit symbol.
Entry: 120 °
